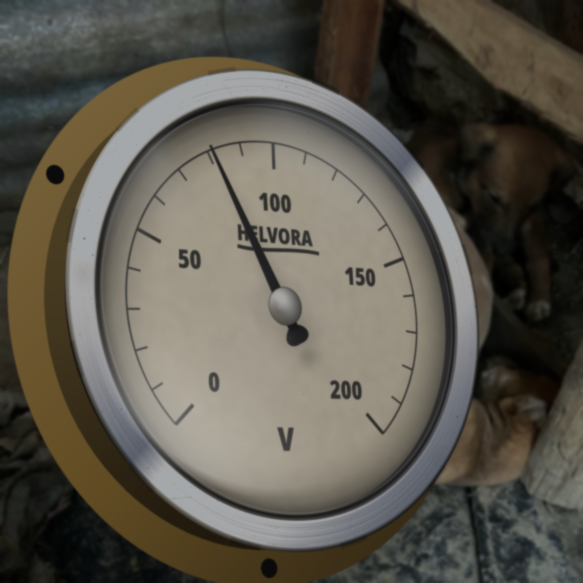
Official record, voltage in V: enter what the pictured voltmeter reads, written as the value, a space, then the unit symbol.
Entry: 80 V
